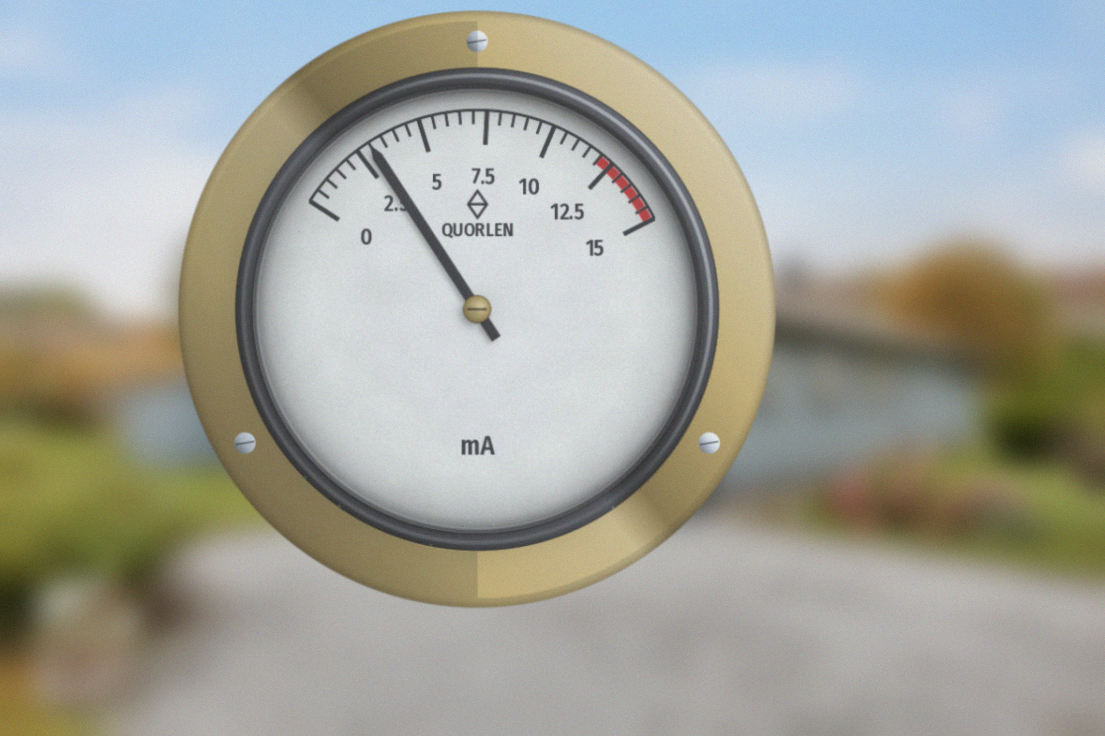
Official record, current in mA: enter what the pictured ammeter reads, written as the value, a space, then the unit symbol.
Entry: 3 mA
